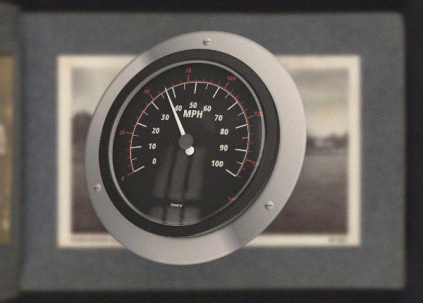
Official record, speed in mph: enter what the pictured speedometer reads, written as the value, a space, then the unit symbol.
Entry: 37.5 mph
